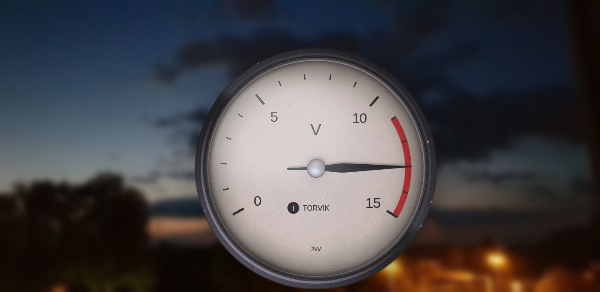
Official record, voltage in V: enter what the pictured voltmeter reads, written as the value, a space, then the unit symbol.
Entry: 13 V
